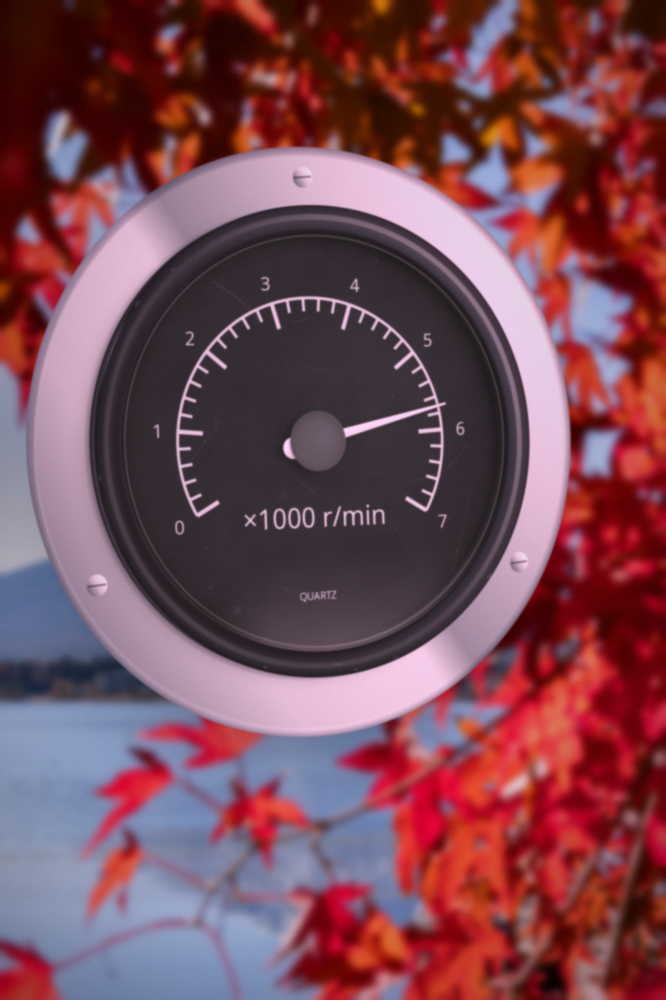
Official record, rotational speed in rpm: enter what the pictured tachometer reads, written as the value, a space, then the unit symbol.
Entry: 5700 rpm
